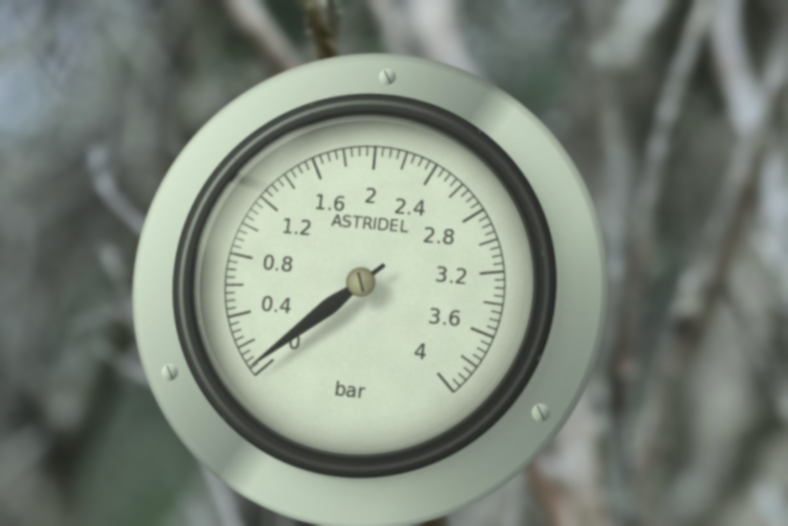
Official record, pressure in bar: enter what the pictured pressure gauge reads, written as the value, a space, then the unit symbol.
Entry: 0.05 bar
